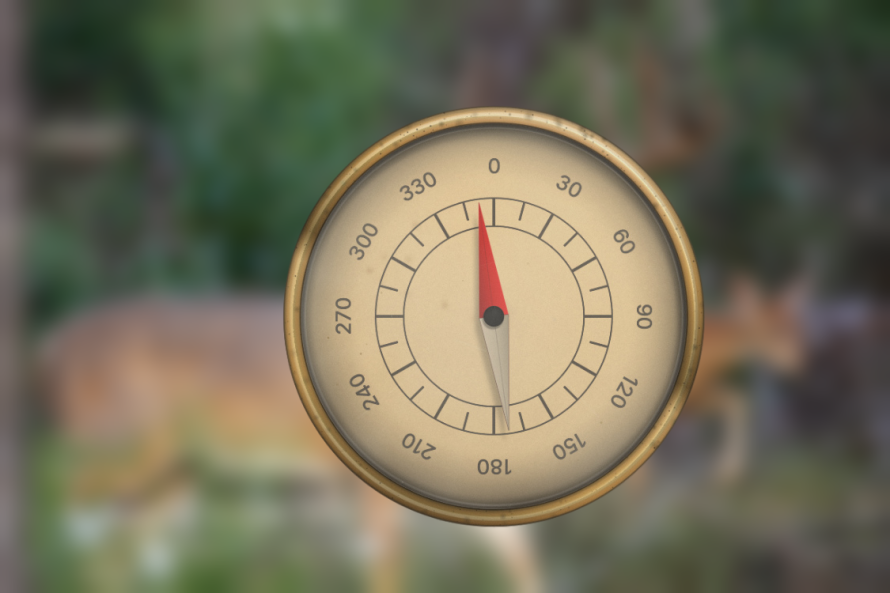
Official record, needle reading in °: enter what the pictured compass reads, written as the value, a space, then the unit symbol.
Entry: 352.5 °
